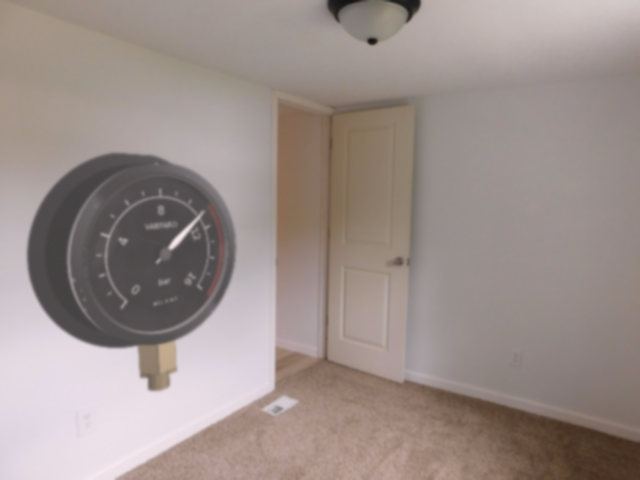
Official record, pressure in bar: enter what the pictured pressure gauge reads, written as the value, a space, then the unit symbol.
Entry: 11 bar
